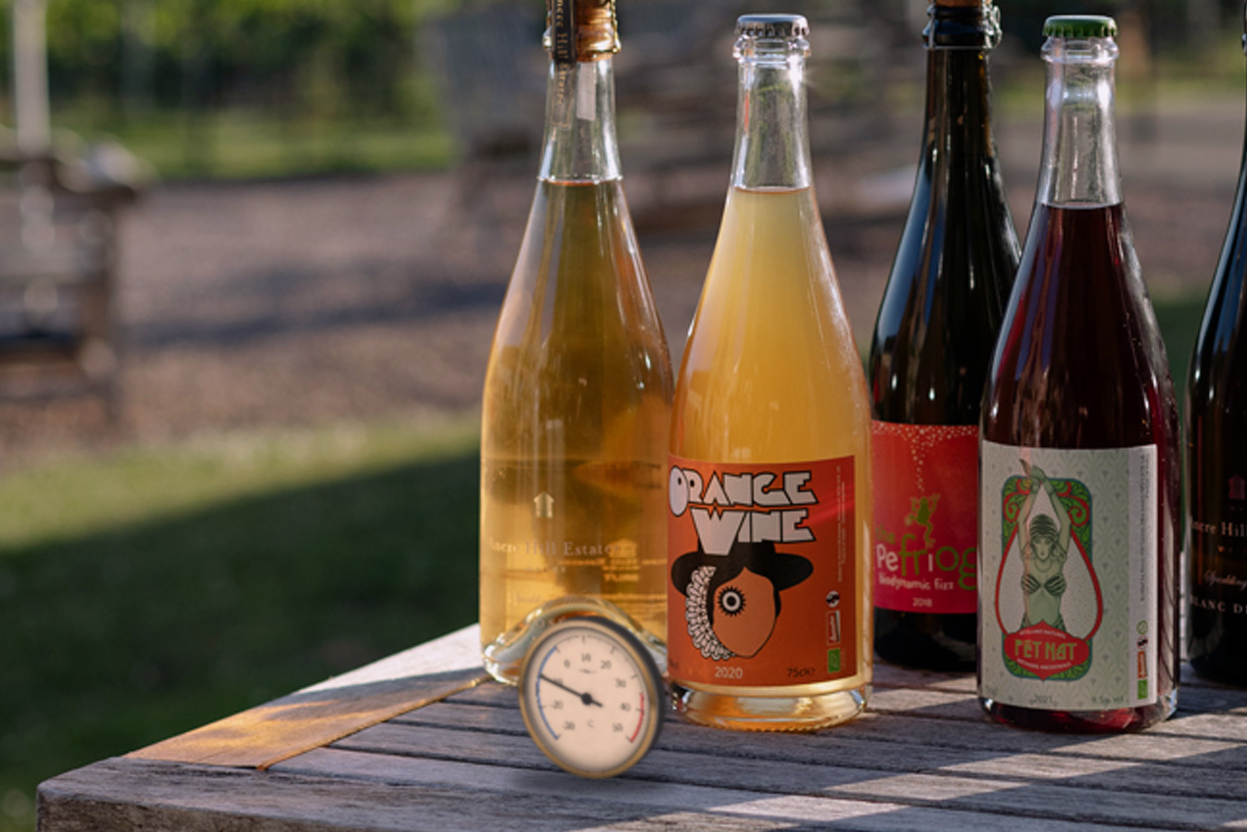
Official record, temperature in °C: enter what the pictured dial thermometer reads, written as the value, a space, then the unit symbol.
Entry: -10 °C
